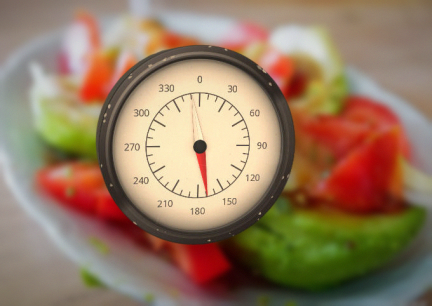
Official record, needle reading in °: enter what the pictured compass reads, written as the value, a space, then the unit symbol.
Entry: 170 °
